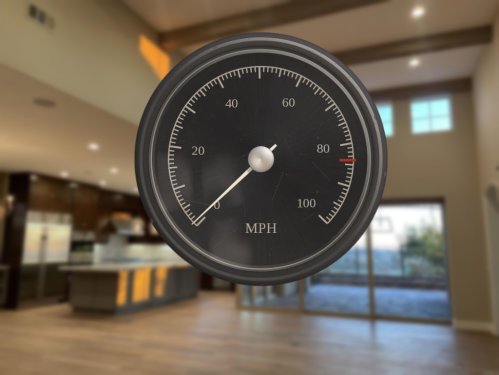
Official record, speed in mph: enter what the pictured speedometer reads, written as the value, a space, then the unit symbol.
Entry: 1 mph
